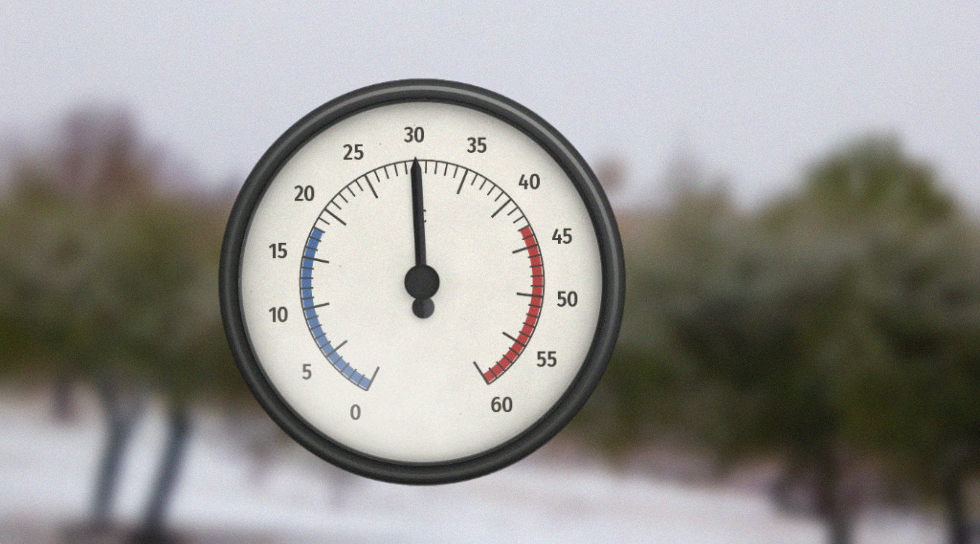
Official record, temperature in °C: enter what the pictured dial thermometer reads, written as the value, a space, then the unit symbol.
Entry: 30 °C
